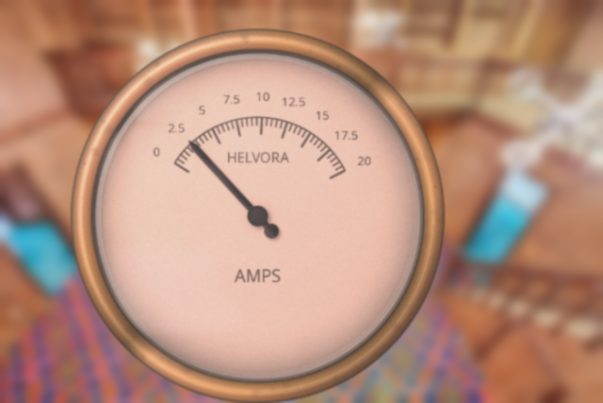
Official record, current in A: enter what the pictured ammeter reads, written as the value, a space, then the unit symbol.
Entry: 2.5 A
